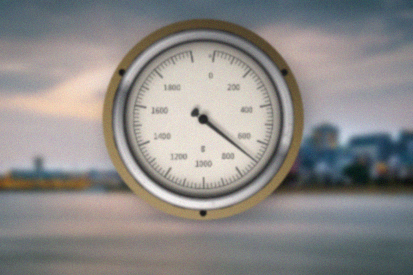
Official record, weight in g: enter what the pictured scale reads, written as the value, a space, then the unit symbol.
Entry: 700 g
